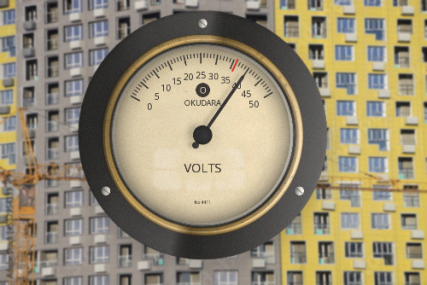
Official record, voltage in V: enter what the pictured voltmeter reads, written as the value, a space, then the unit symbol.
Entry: 40 V
